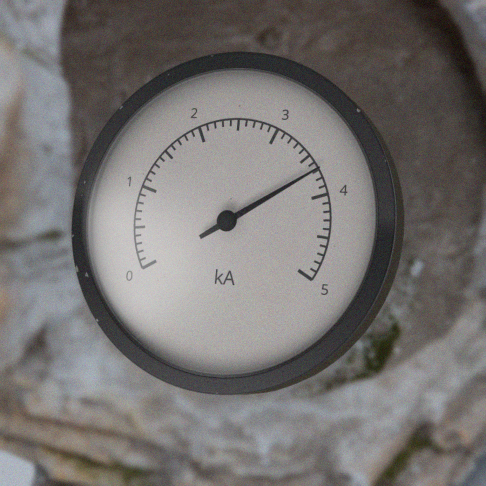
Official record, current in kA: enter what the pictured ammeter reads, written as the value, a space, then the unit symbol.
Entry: 3.7 kA
